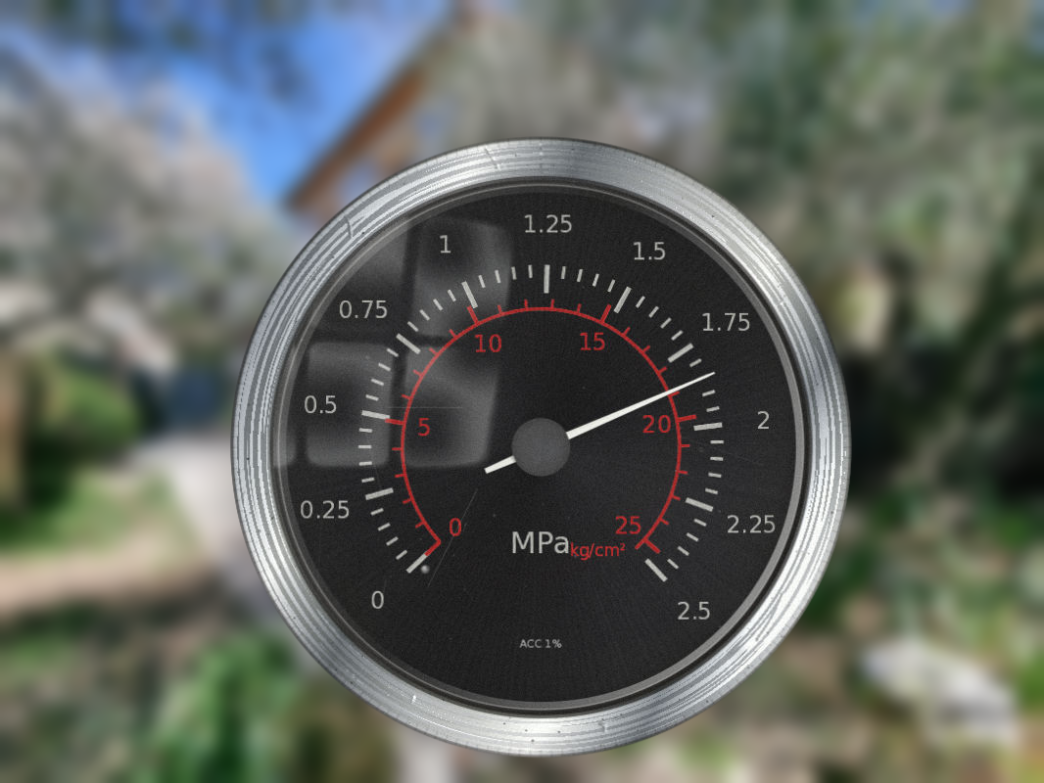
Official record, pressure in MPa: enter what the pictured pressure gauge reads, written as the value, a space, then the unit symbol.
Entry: 1.85 MPa
